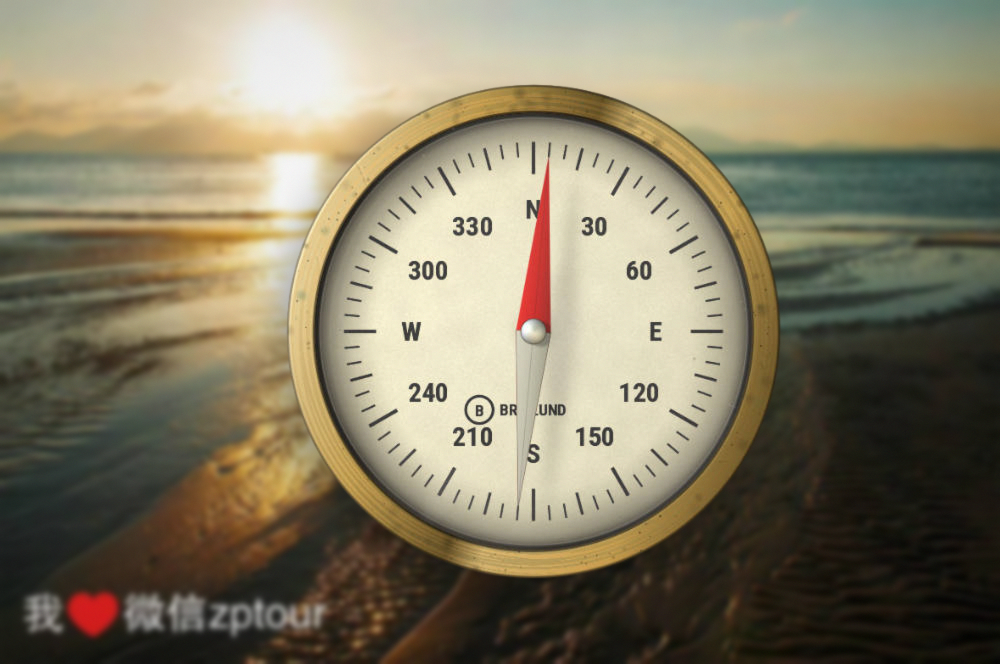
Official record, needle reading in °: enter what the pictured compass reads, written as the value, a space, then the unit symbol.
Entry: 5 °
